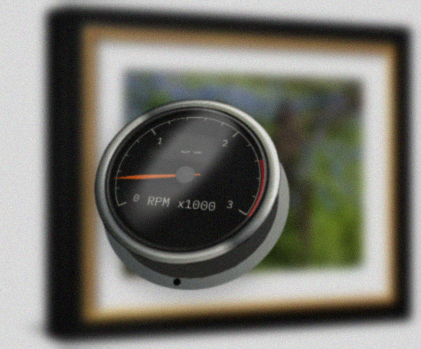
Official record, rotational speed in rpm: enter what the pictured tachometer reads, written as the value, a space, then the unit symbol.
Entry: 300 rpm
